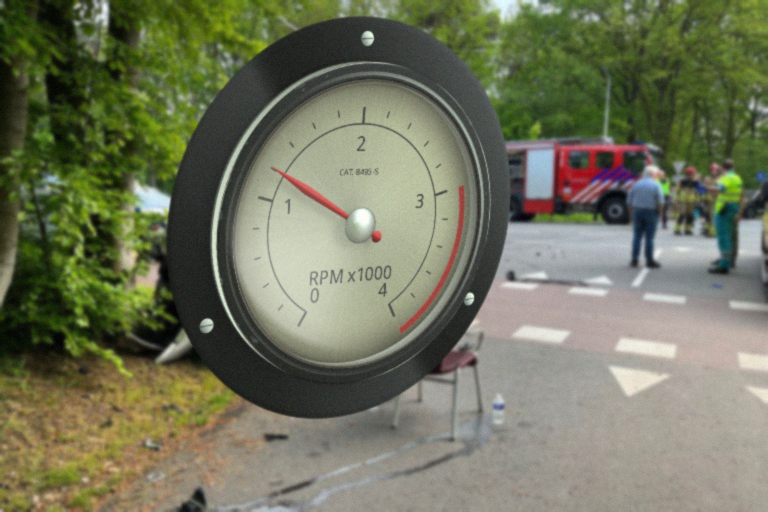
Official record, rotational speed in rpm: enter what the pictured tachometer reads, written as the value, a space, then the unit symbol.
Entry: 1200 rpm
